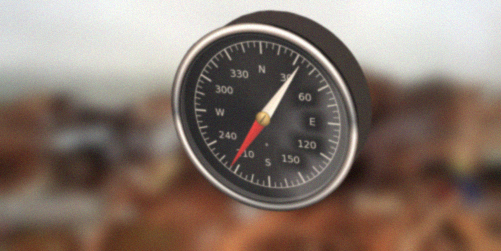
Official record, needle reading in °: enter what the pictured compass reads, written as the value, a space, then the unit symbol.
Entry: 215 °
